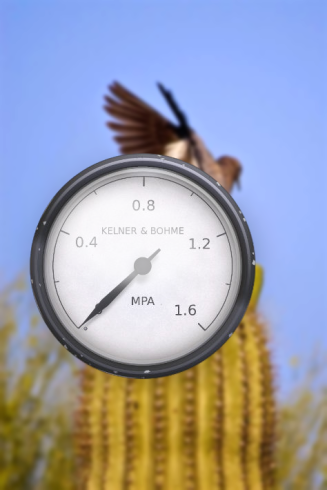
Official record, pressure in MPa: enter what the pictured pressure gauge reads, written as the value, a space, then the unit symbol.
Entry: 0 MPa
